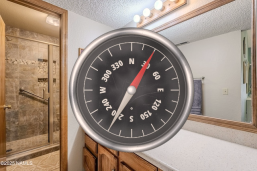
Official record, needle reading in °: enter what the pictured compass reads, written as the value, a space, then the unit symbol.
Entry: 30 °
